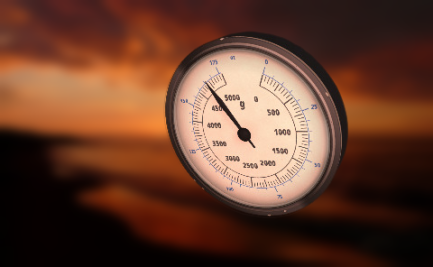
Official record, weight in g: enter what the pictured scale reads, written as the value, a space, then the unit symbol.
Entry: 4750 g
